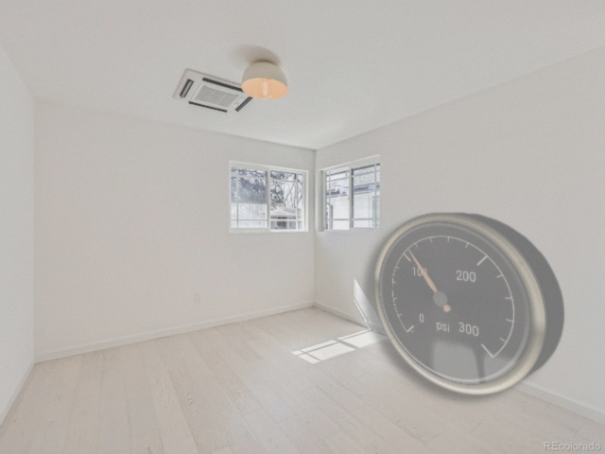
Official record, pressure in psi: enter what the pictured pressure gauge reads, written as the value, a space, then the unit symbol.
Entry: 110 psi
